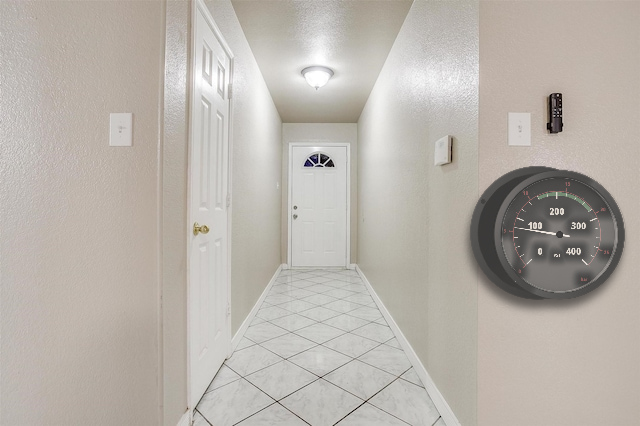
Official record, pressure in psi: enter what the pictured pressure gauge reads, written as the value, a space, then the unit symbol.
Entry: 80 psi
